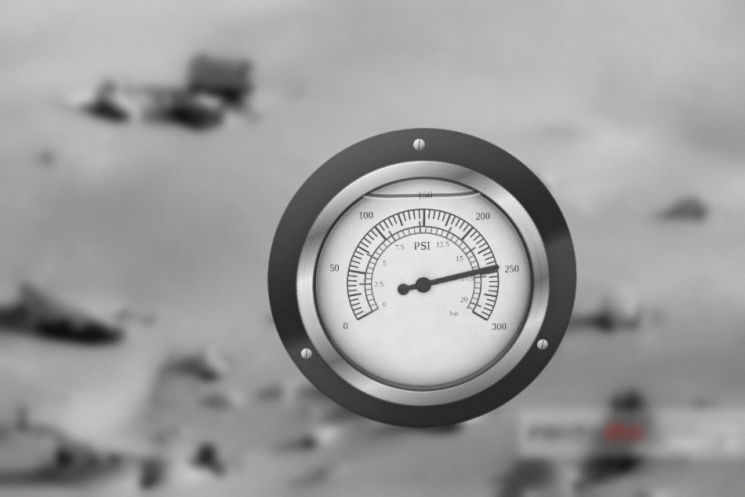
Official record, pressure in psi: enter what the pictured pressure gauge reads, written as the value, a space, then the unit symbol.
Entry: 245 psi
